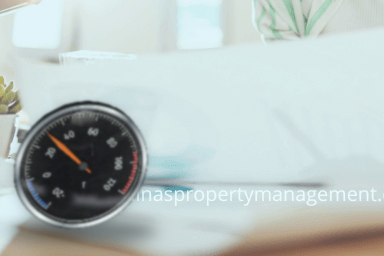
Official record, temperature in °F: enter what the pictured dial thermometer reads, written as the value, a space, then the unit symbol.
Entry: 30 °F
